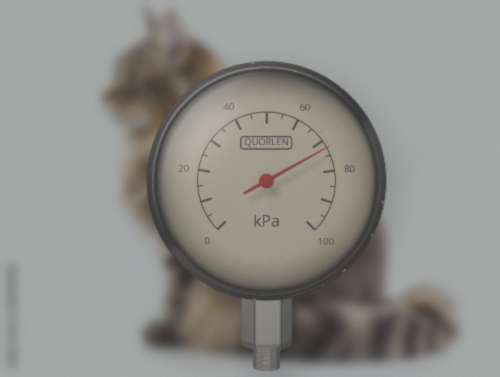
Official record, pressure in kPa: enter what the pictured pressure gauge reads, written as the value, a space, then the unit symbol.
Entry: 72.5 kPa
